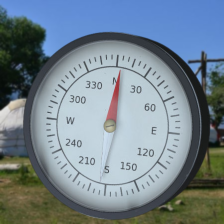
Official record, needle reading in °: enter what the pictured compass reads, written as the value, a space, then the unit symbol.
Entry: 5 °
